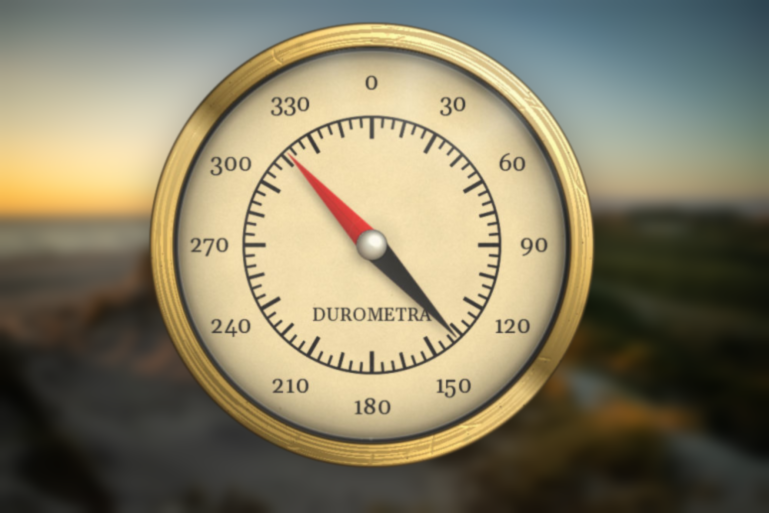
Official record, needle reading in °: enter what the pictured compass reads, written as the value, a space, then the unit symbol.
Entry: 317.5 °
